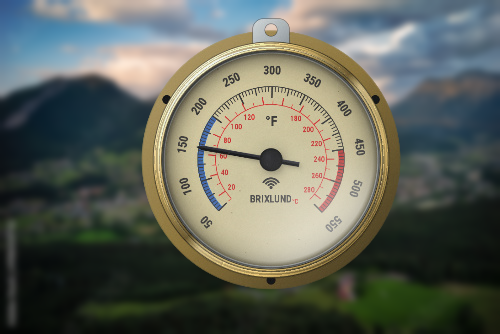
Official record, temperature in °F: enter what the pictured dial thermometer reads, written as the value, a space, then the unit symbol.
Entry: 150 °F
